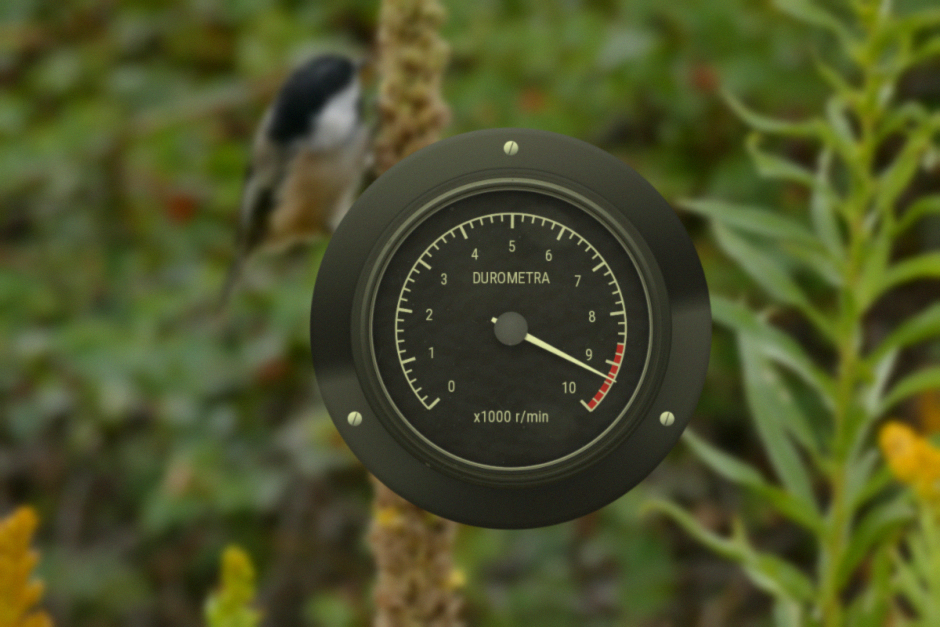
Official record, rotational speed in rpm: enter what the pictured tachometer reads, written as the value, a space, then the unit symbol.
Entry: 9300 rpm
